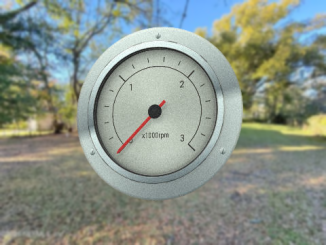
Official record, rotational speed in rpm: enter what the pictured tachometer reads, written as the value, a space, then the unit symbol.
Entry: 0 rpm
